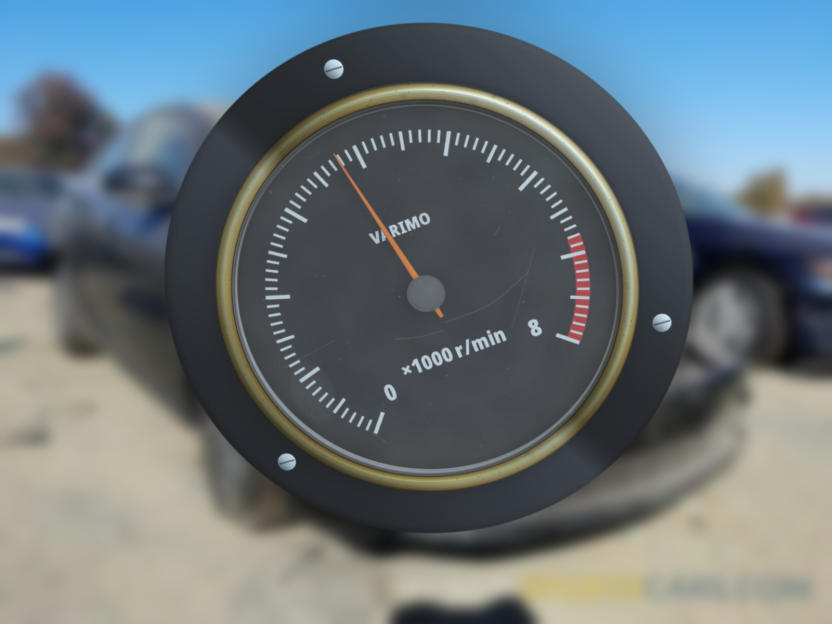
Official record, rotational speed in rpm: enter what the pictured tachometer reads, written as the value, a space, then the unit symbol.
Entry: 3800 rpm
